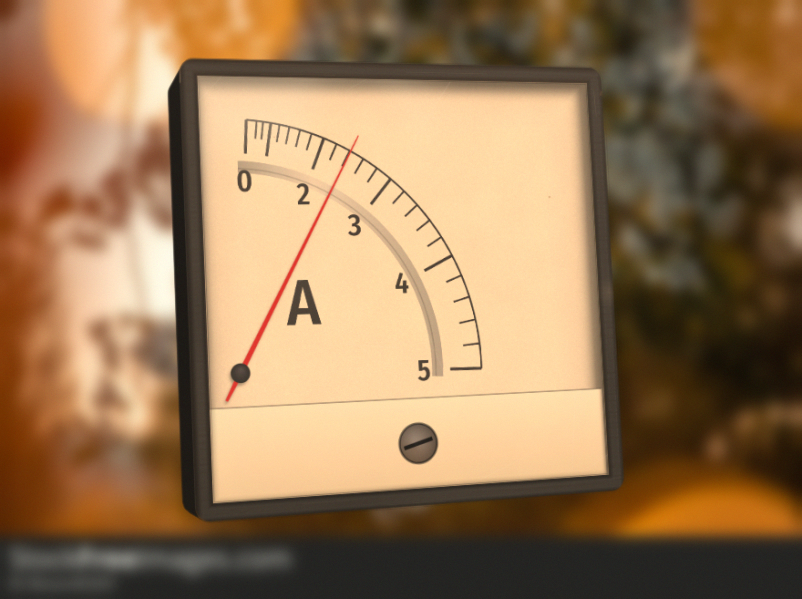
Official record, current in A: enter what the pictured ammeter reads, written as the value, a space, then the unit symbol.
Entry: 2.4 A
